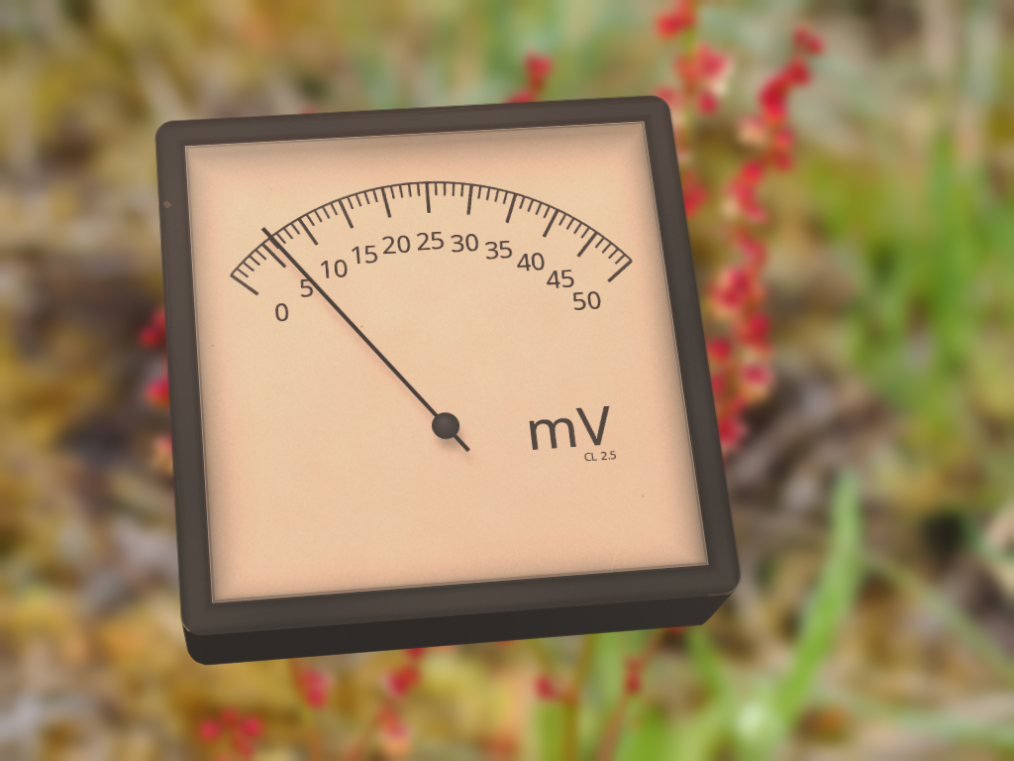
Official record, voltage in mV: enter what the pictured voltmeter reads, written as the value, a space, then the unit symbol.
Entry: 6 mV
